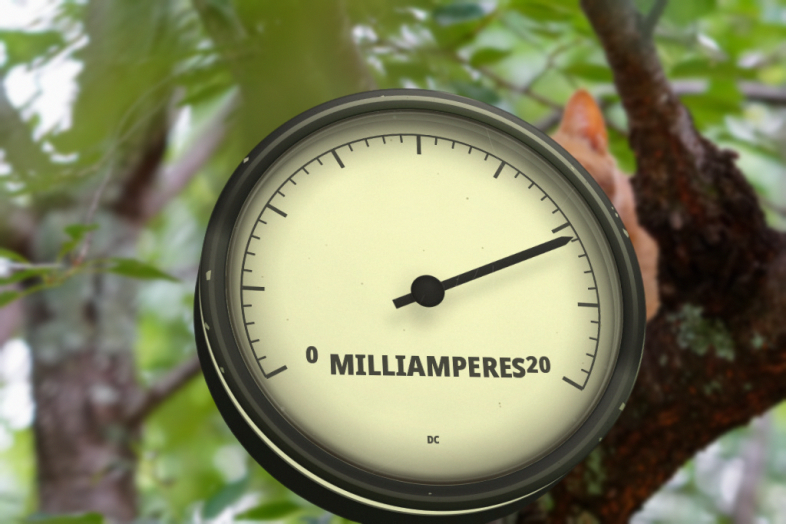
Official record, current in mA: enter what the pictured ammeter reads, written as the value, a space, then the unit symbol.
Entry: 15.5 mA
